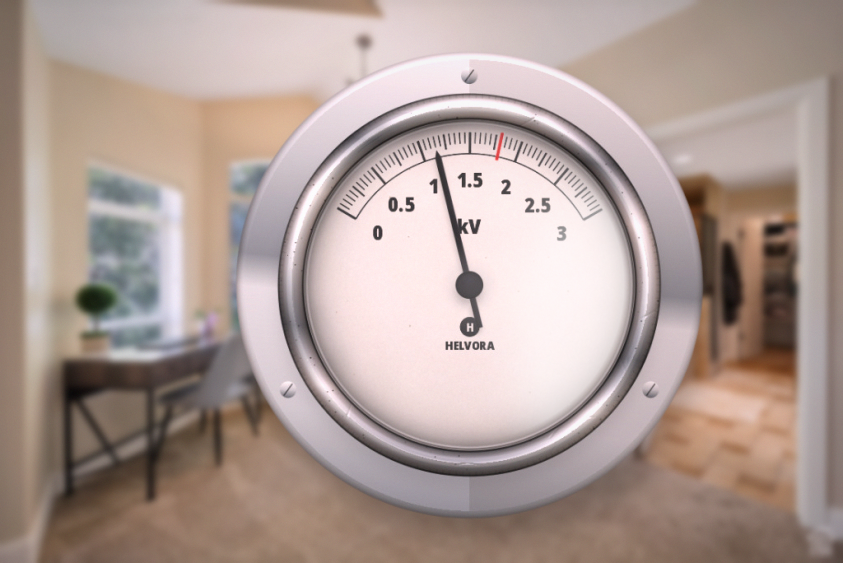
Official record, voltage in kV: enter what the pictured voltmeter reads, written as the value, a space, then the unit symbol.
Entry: 1.15 kV
